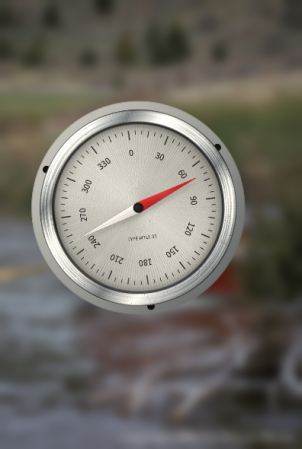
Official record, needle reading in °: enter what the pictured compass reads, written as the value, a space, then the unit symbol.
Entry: 70 °
